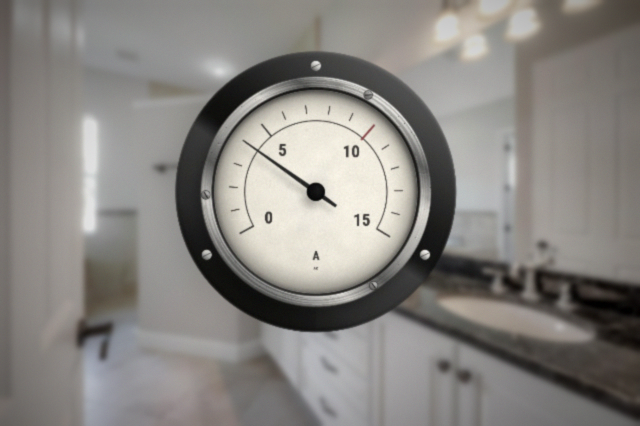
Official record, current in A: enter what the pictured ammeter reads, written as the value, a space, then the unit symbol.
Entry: 4 A
